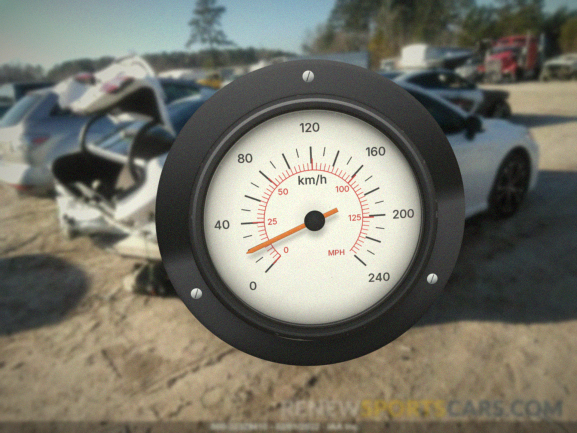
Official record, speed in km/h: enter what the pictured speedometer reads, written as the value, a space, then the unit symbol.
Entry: 20 km/h
